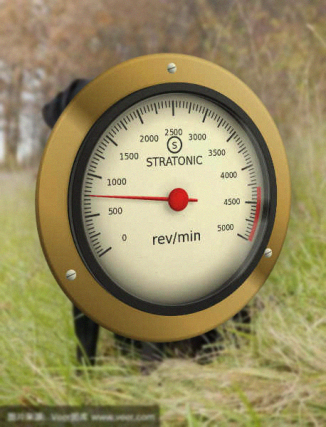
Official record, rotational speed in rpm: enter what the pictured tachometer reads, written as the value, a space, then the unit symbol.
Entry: 750 rpm
